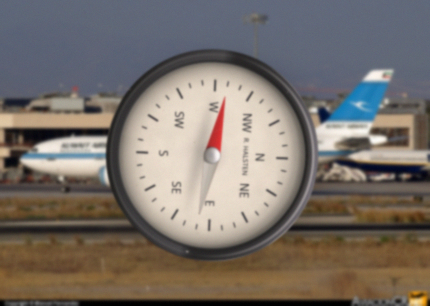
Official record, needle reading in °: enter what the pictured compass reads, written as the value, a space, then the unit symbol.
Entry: 280 °
